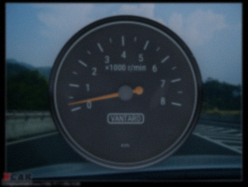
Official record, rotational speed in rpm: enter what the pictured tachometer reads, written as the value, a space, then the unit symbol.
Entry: 250 rpm
